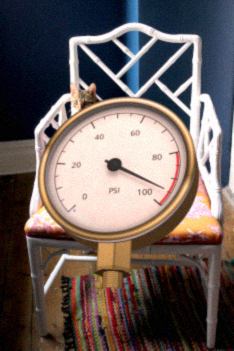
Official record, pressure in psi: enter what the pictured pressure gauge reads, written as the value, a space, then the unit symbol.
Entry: 95 psi
